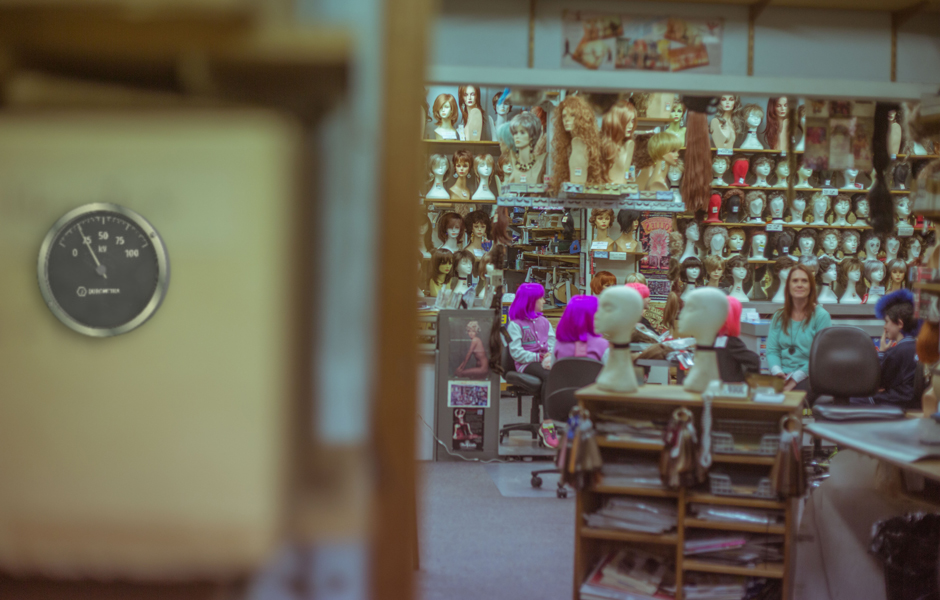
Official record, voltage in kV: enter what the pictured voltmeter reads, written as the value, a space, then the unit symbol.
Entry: 25 kV
